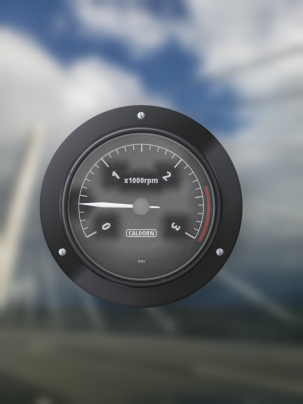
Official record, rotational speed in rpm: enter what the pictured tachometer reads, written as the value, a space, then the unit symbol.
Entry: 400 rpm
